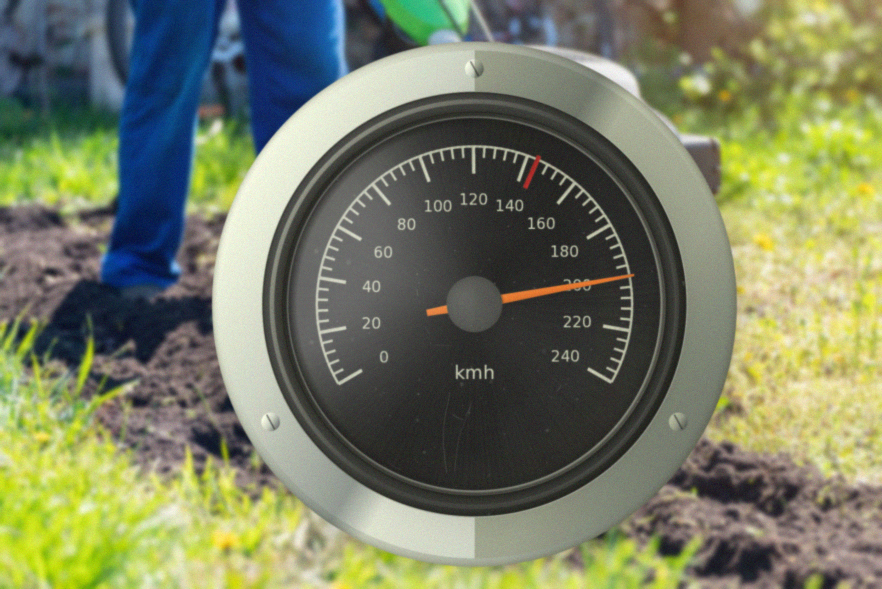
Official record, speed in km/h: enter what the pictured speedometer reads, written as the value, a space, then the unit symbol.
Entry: 200 km/h
